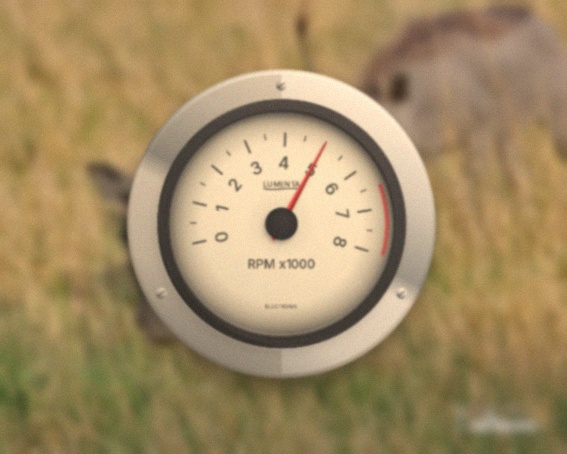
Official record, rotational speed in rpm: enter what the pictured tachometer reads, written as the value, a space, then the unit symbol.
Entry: 5000 rpm
